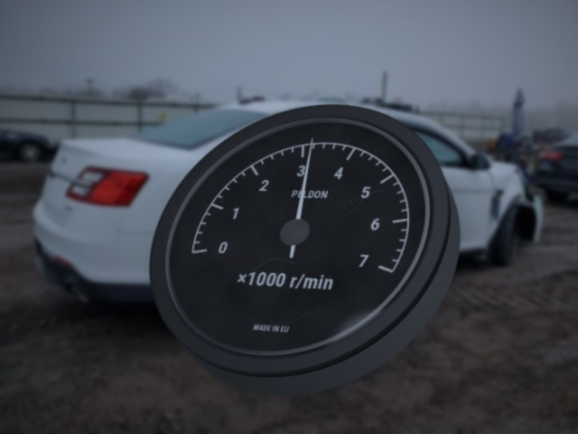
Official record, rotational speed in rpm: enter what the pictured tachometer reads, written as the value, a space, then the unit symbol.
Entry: 3200 rpm
